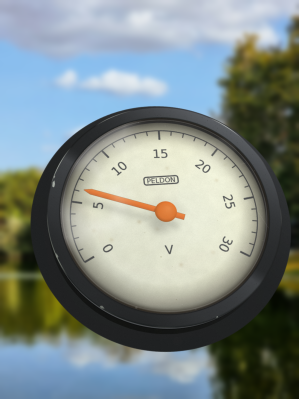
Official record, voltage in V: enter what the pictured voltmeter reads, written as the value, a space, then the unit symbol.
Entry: 6 V
